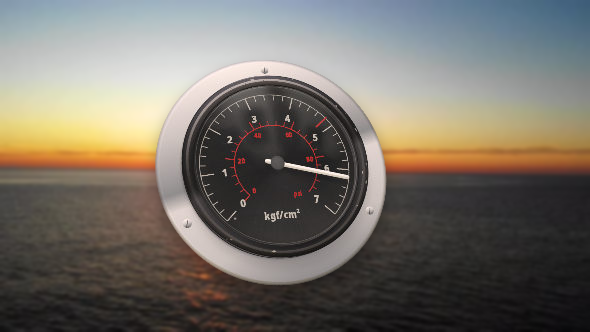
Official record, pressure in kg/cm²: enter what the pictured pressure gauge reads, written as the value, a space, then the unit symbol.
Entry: 6.2 kg/cm²
